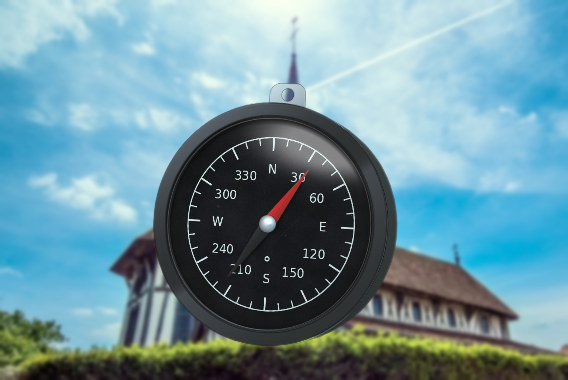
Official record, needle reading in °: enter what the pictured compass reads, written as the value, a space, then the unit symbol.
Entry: 35 °
